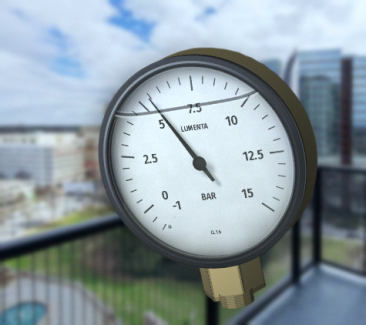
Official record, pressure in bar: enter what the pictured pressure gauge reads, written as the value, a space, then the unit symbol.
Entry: 5.5 bar
